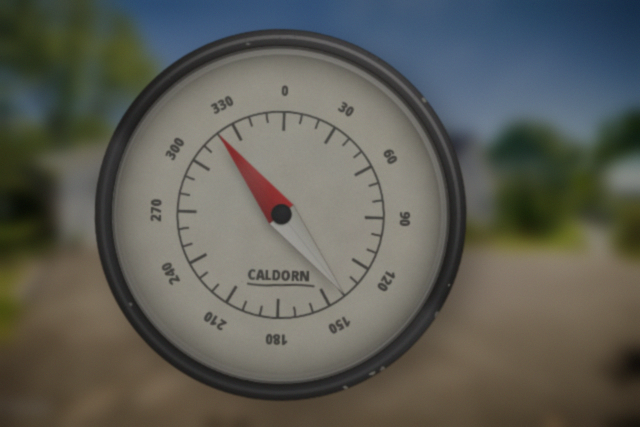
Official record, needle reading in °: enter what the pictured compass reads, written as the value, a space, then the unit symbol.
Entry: 320 °
